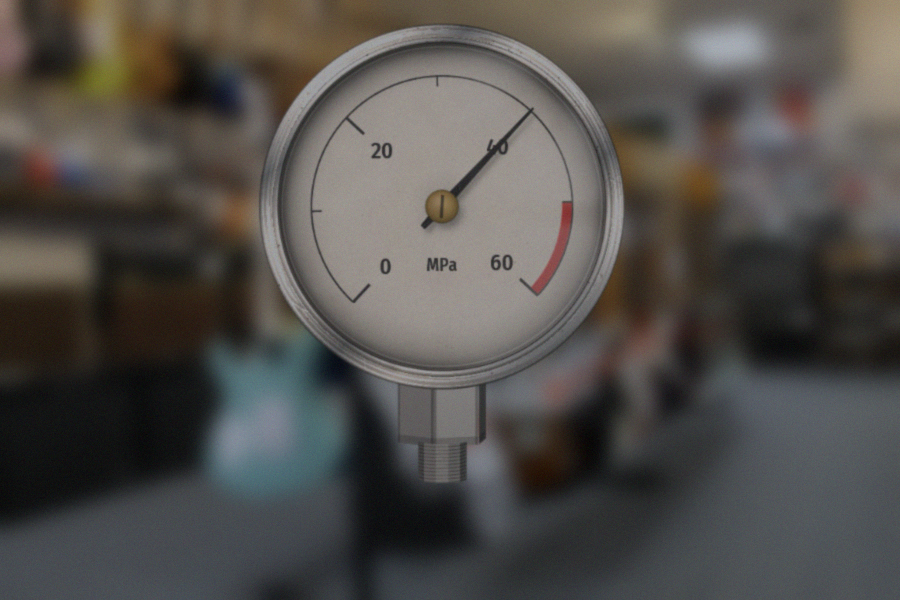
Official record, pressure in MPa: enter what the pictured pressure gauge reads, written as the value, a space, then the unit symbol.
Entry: 40 MPa
